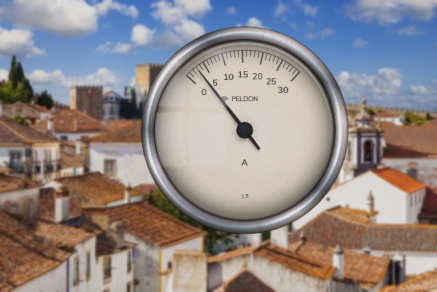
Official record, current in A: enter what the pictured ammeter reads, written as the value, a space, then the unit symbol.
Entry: 3 A
